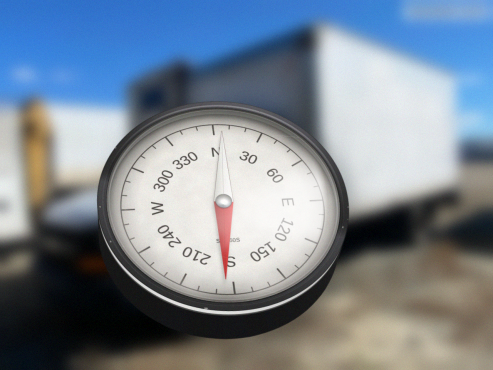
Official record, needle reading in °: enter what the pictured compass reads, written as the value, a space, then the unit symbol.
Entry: 185 °
